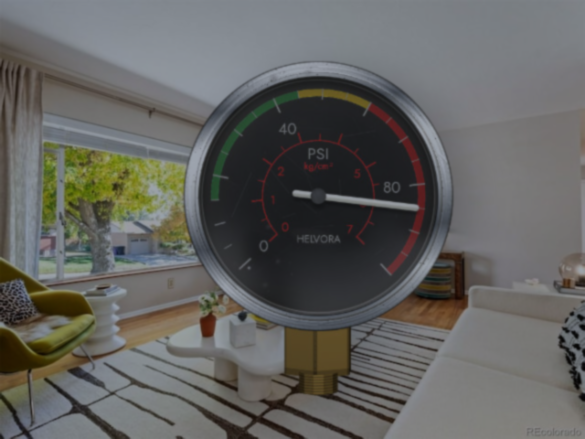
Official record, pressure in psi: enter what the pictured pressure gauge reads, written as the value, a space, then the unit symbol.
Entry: 85 psi
